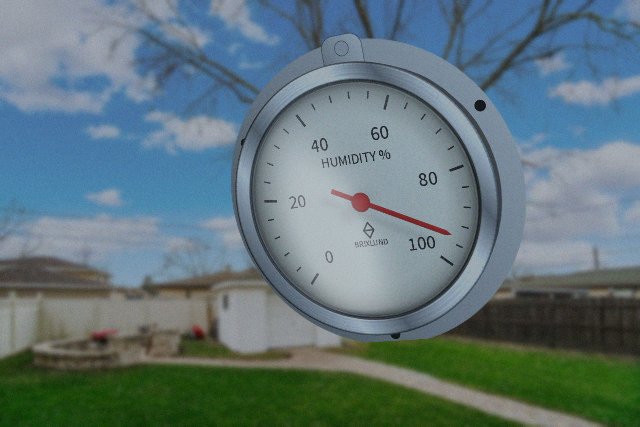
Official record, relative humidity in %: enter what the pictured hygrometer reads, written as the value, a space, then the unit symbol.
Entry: 94 %
